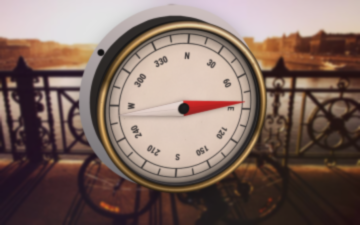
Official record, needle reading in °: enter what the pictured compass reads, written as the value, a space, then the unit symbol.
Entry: 82.5 °
